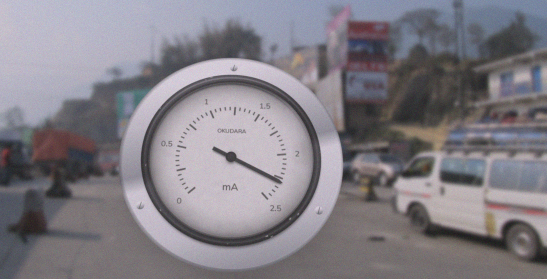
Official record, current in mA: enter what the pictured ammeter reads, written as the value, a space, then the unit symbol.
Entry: 2.3 mA
